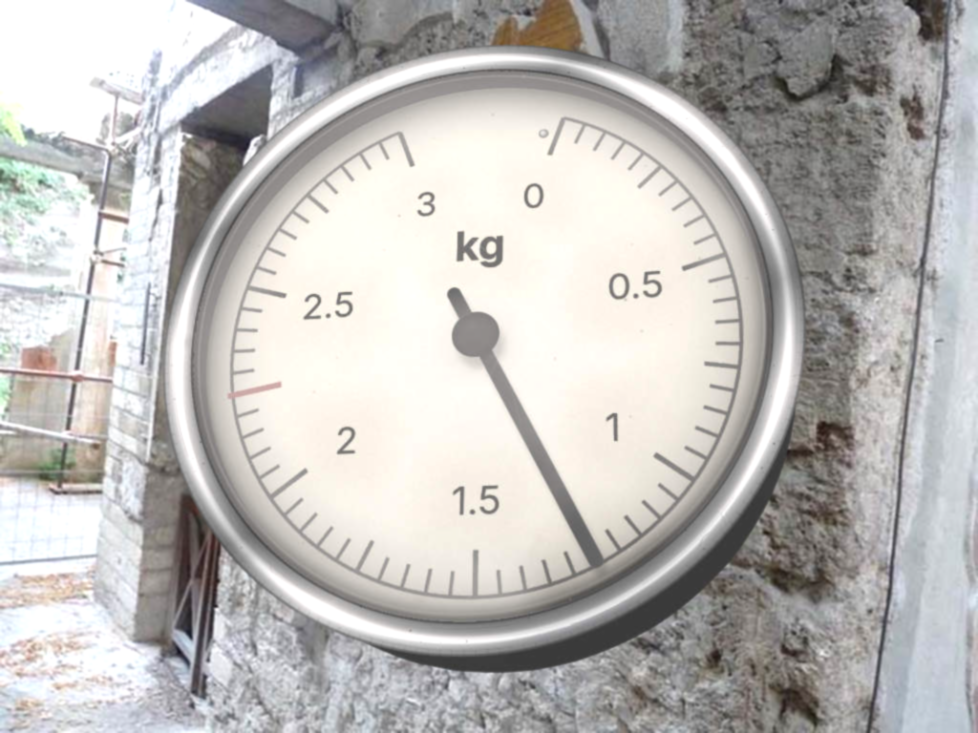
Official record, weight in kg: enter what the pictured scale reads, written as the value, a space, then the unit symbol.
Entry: 1.25 kg
